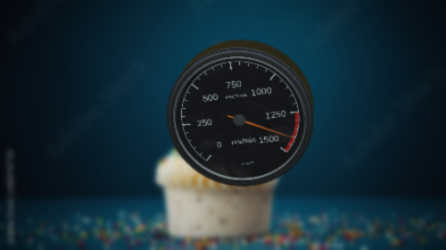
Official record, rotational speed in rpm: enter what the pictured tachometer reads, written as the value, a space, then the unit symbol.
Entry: 1400 rpm
